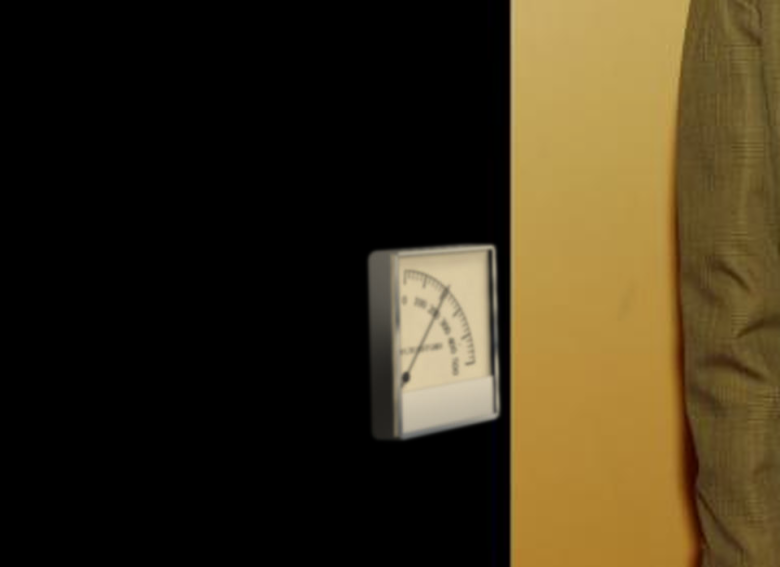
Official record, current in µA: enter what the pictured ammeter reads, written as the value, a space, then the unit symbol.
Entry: 200 µA
